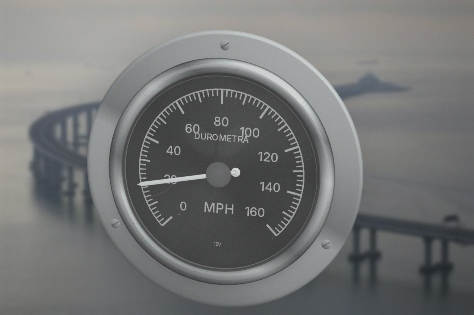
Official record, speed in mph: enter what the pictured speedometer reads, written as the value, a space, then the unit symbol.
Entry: 20 mph
